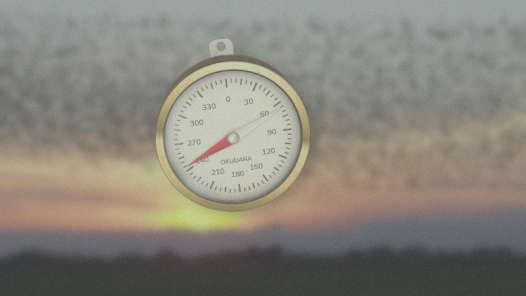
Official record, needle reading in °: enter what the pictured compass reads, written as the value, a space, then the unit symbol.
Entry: 245 °
